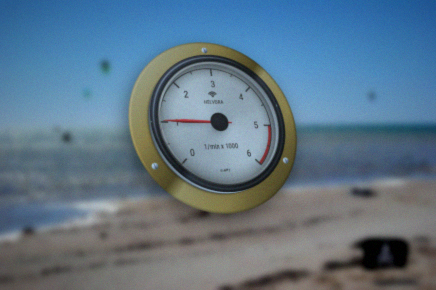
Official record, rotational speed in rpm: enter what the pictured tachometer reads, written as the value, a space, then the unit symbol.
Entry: 1000 rpm
